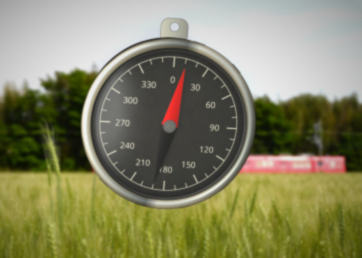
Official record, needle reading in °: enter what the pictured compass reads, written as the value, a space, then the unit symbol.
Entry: 10 °
